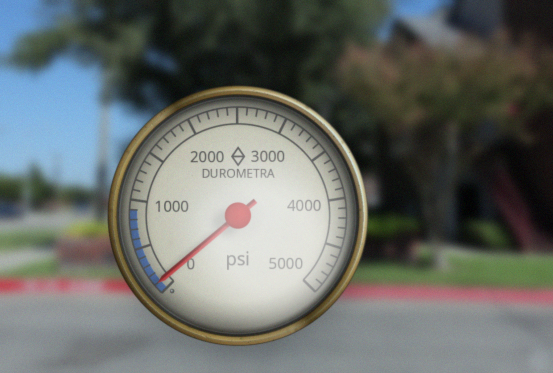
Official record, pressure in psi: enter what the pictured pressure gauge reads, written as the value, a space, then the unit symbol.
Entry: 100 psi
